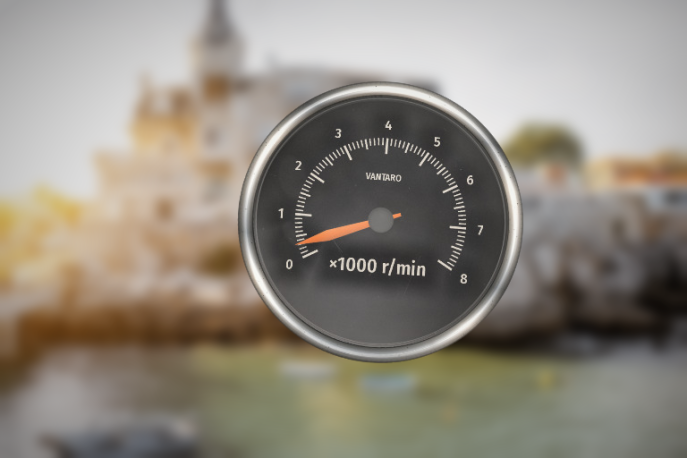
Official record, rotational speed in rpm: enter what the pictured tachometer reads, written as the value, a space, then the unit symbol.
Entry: 300 rpm
